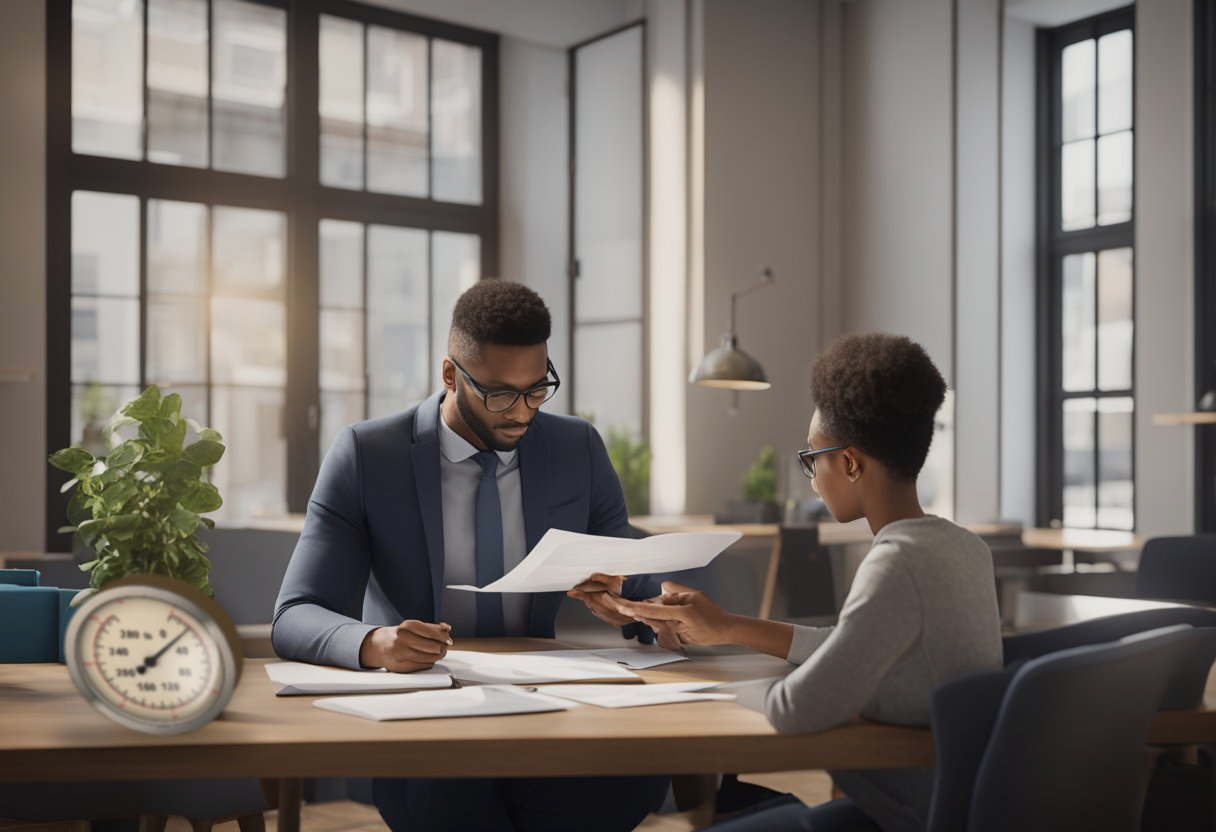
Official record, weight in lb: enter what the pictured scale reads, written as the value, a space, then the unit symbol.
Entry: 20 lb
